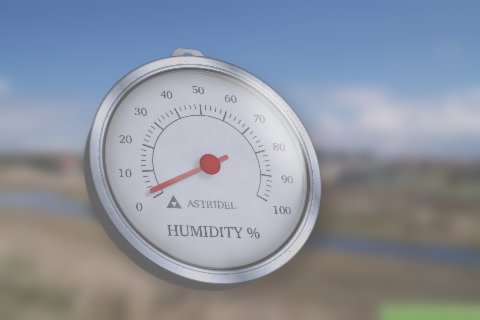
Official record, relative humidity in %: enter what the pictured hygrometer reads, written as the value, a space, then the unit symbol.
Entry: 2 %
